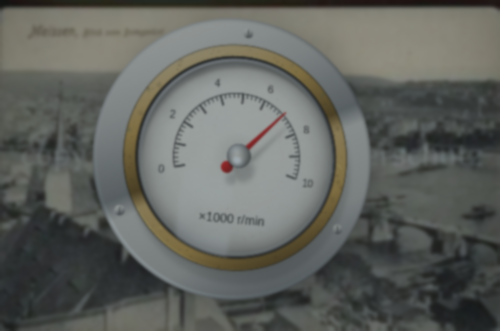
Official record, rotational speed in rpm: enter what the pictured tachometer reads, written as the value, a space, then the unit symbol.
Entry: 7000 rpm
